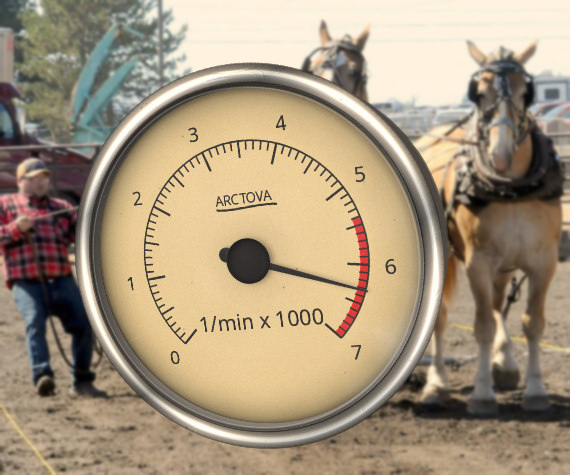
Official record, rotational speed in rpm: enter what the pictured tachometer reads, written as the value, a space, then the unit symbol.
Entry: 6300 rpm
